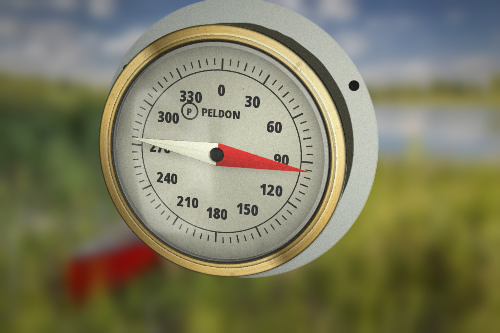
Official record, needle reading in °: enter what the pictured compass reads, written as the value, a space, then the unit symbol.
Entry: 95 °
